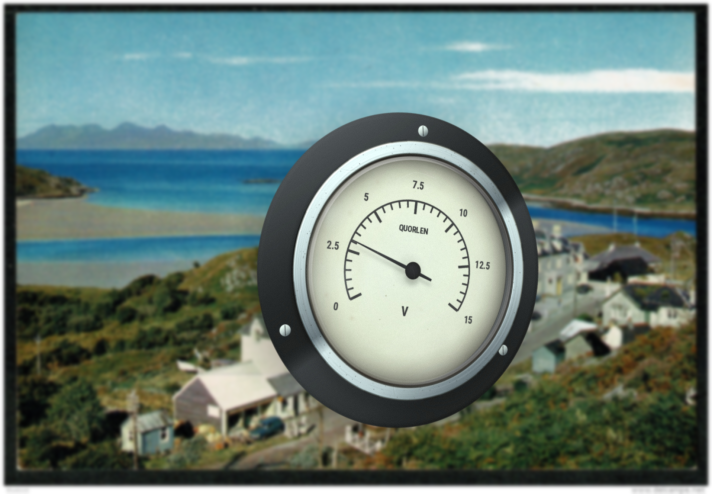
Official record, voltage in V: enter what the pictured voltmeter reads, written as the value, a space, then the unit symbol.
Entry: 3 V
